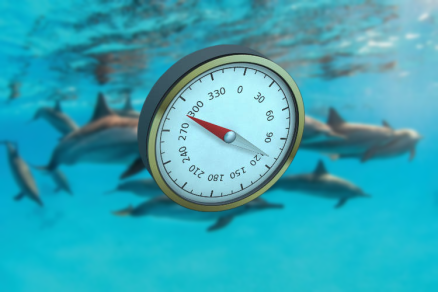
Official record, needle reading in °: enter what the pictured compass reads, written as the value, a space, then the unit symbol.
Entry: 290 °
